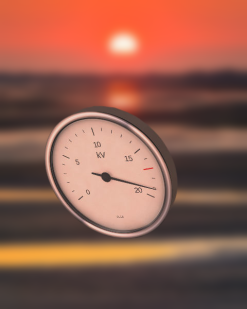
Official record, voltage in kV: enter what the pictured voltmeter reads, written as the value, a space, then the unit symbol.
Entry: 19 kV
